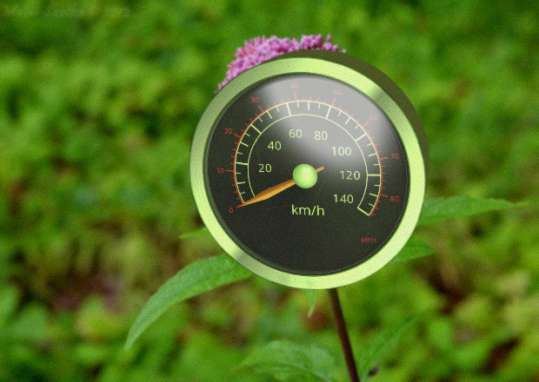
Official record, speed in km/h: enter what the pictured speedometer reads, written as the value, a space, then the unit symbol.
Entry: 0 km/h
